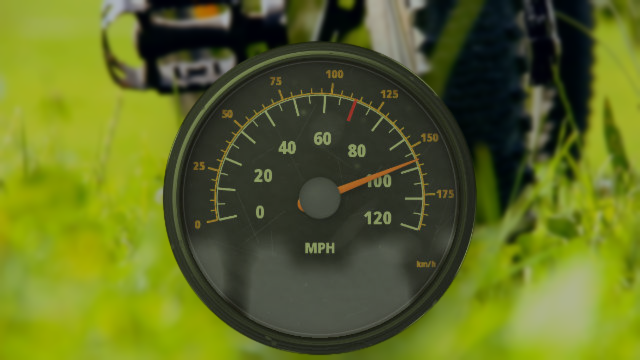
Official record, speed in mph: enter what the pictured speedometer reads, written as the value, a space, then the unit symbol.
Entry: 97.5 mph
